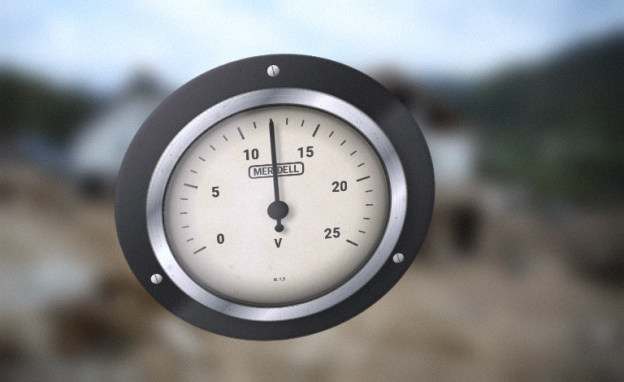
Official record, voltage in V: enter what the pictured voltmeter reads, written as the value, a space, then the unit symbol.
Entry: 12 V
